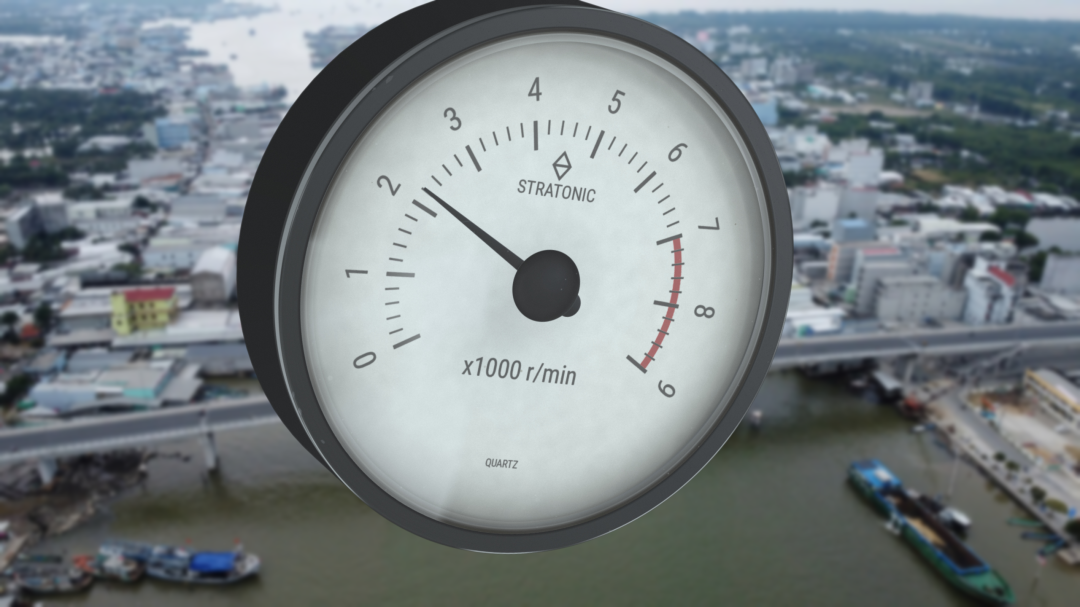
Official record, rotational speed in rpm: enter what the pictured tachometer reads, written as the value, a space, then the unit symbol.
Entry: 2200 rpm
